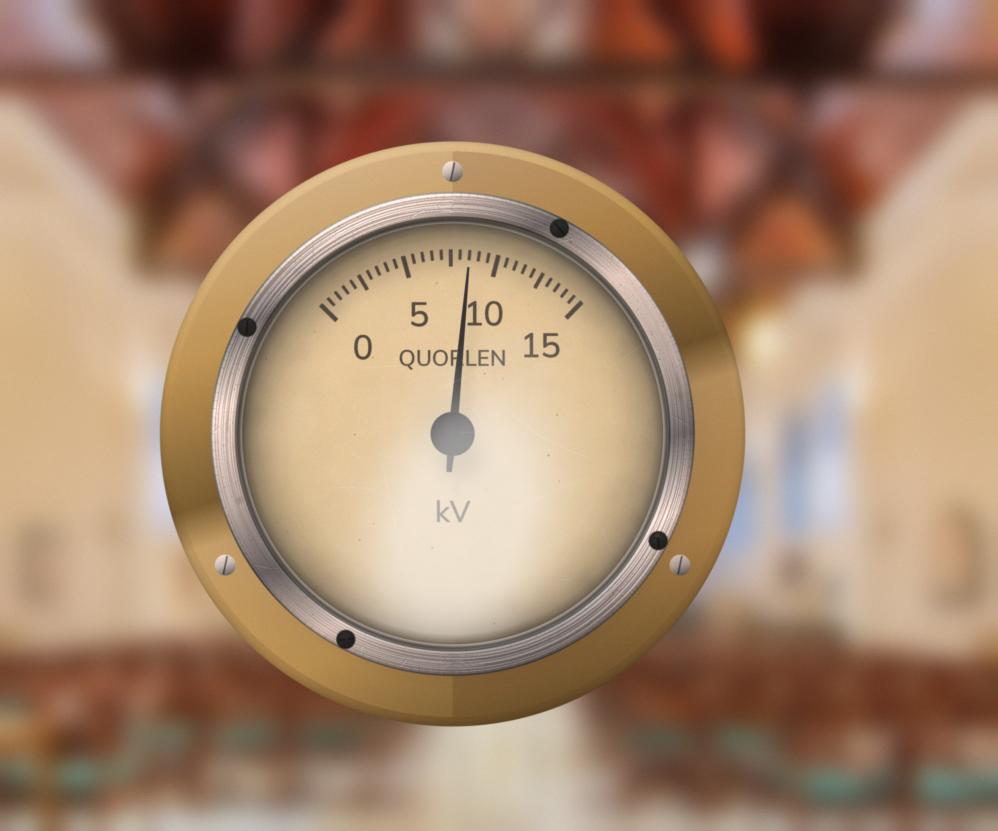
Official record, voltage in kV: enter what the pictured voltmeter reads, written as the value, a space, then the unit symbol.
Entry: 8.5 kV
